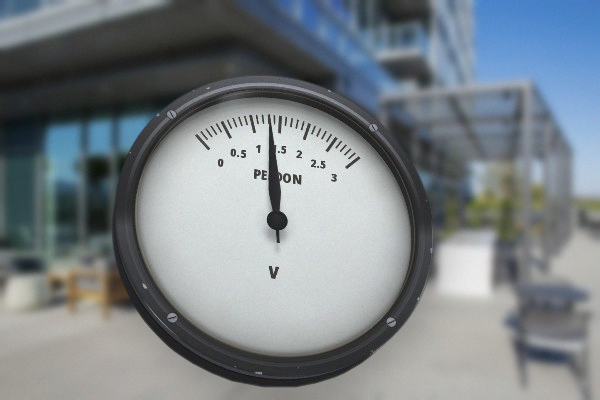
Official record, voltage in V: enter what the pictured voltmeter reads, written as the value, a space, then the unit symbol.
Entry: 1.3 V
